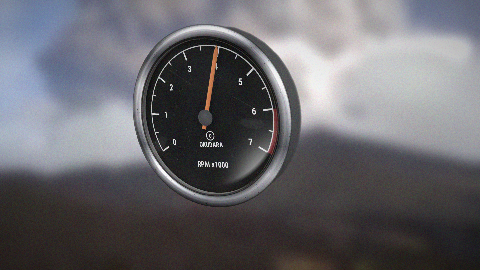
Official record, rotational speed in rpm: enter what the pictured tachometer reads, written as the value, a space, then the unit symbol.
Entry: 4000 rpm
